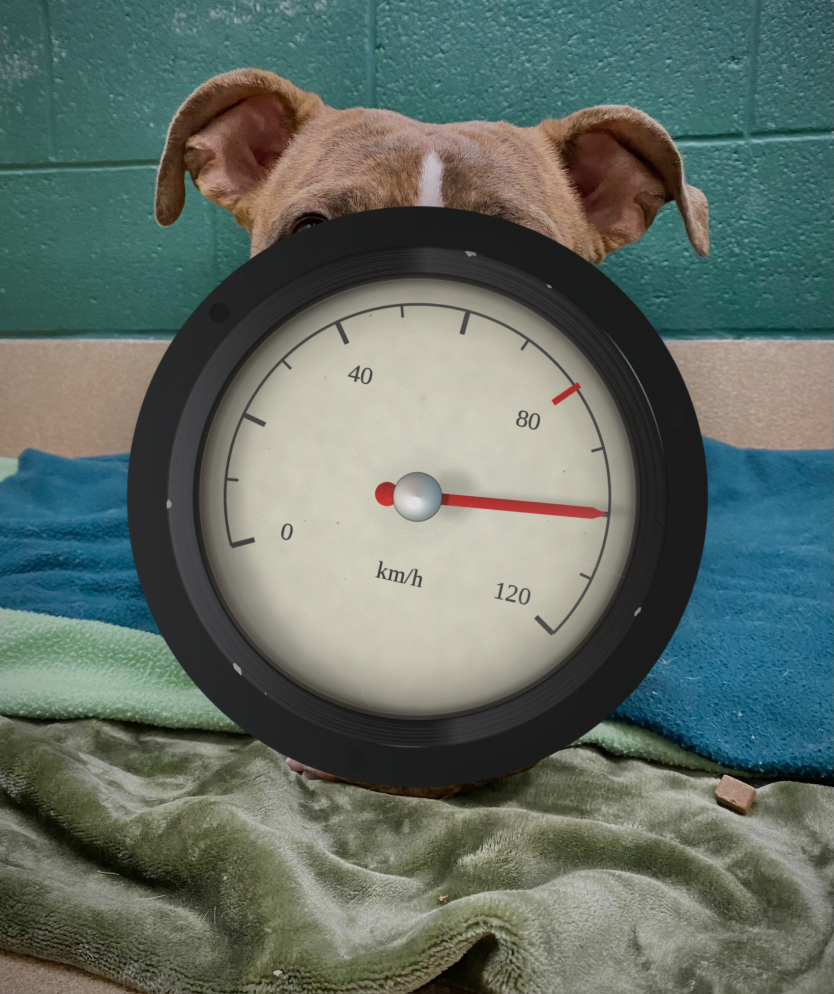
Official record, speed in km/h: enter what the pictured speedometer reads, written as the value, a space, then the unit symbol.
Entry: 100 km/h
